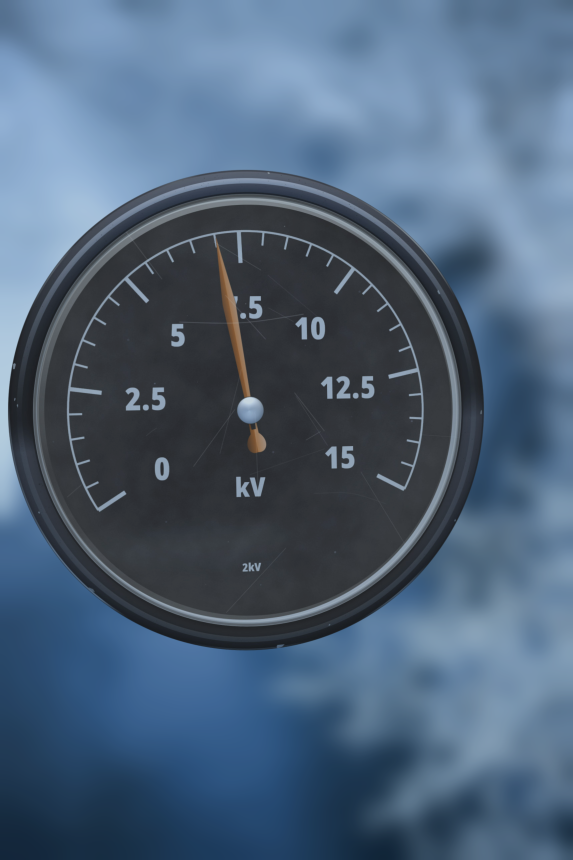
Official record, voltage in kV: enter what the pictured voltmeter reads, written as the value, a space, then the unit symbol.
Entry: 7 kV
